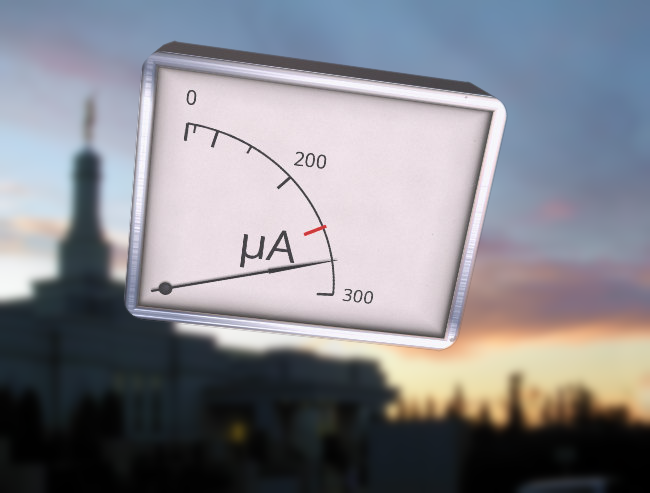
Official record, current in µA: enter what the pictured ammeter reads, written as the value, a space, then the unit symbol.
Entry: 275 µA
